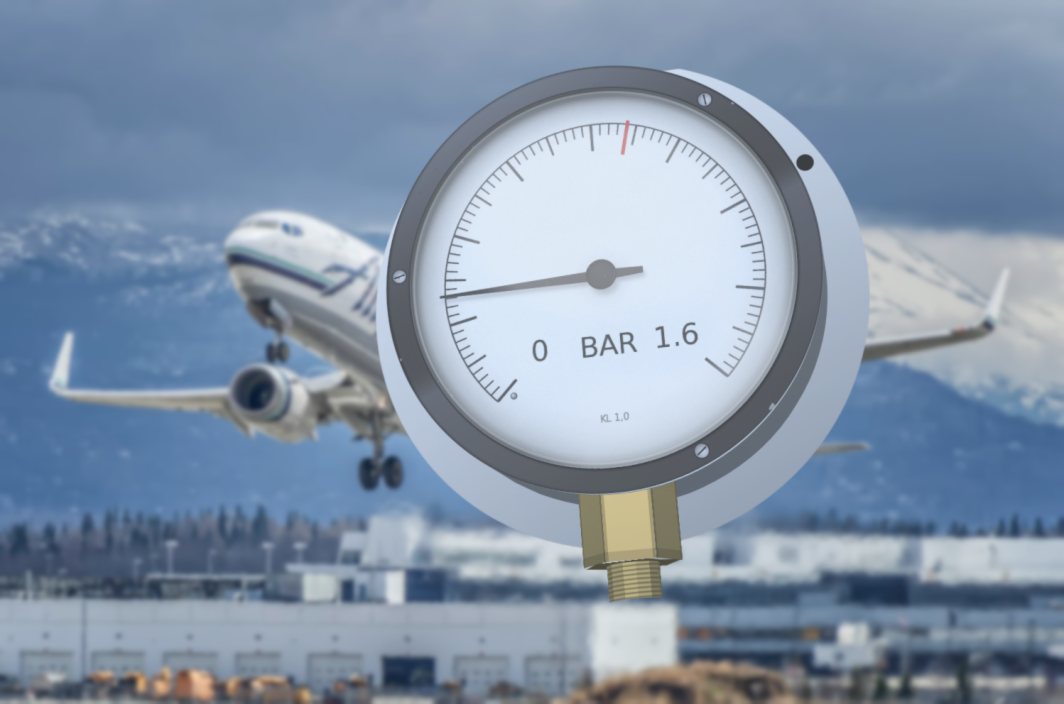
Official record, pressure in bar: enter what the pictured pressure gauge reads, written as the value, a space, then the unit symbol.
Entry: 0.26 bar
